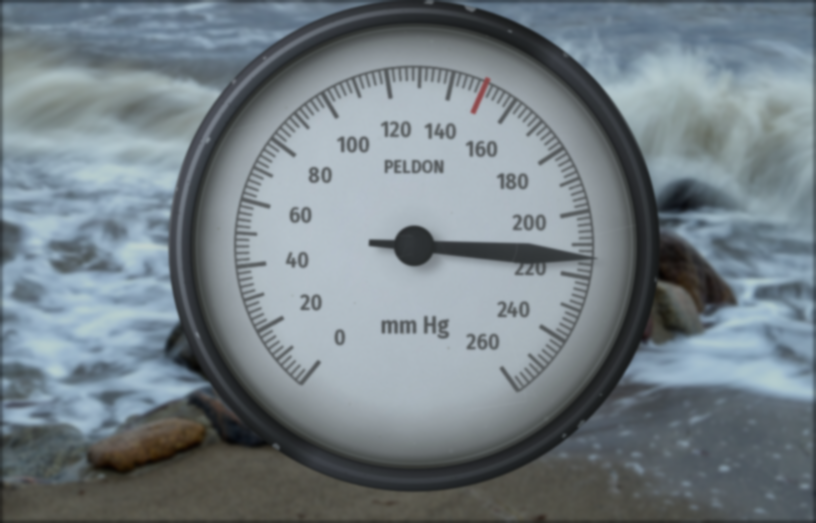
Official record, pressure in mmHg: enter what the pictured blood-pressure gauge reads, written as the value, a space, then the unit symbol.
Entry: 214 mmHg
